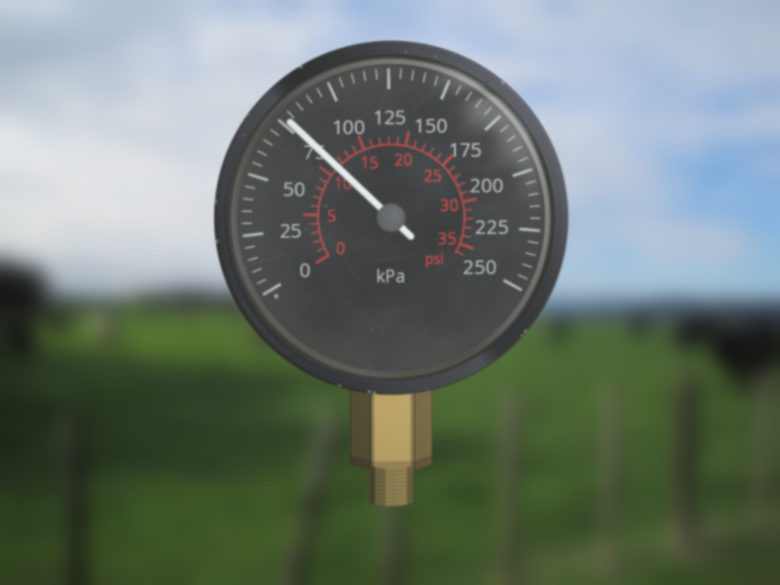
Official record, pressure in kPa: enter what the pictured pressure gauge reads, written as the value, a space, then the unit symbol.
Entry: 77.5 kPa
